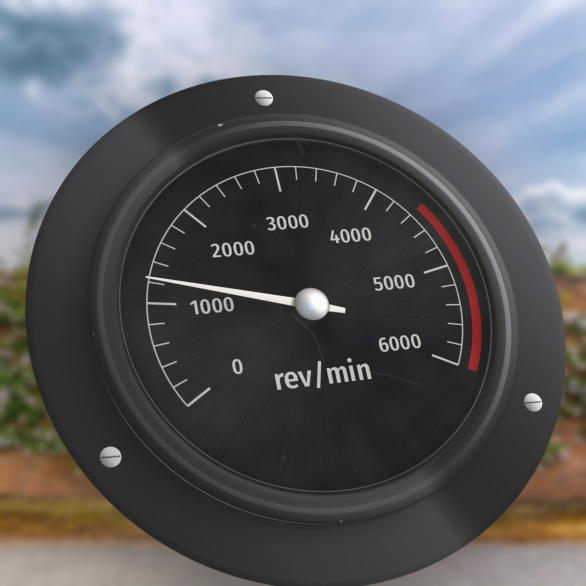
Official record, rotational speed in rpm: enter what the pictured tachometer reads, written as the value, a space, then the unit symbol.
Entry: 1200 rpm
